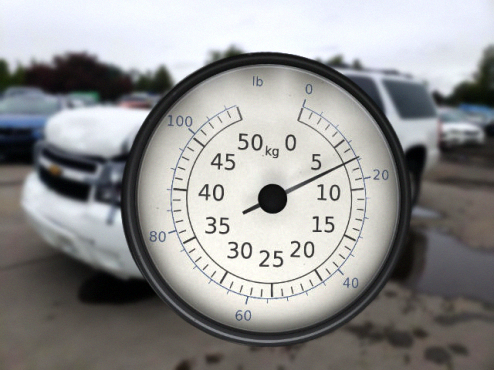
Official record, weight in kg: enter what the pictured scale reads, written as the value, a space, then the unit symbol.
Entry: 7 kg
